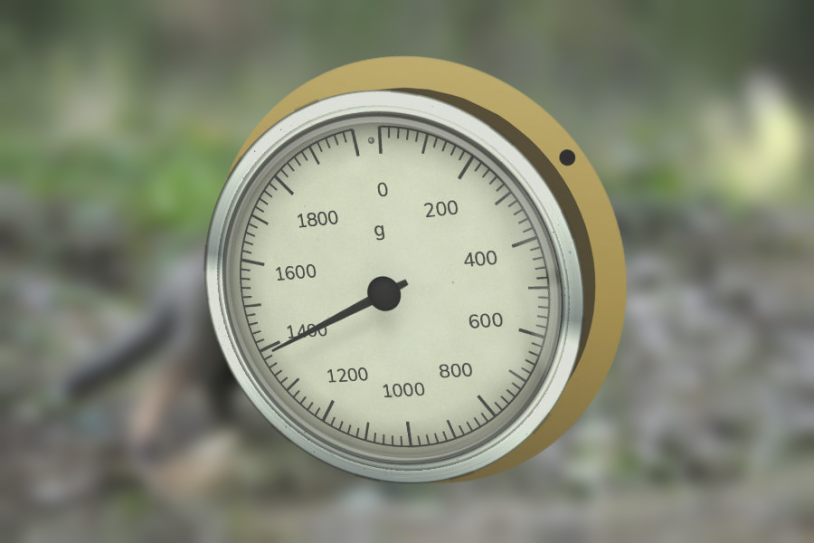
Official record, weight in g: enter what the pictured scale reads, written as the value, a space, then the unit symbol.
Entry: 1390 g
